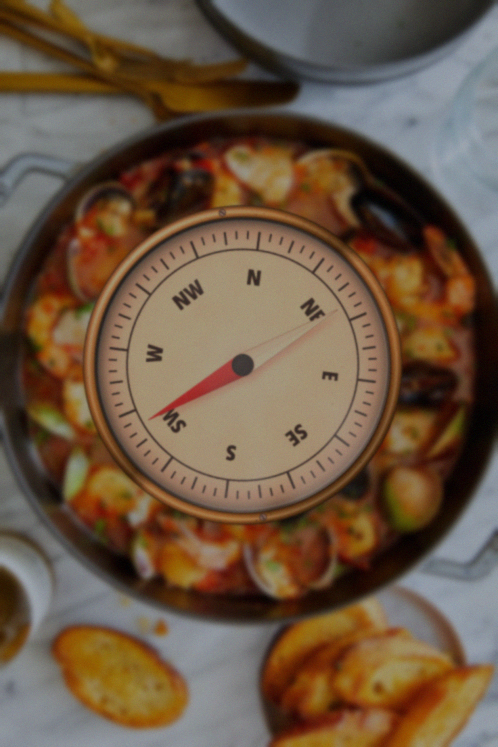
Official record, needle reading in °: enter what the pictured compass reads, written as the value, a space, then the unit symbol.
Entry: 232.5 °
